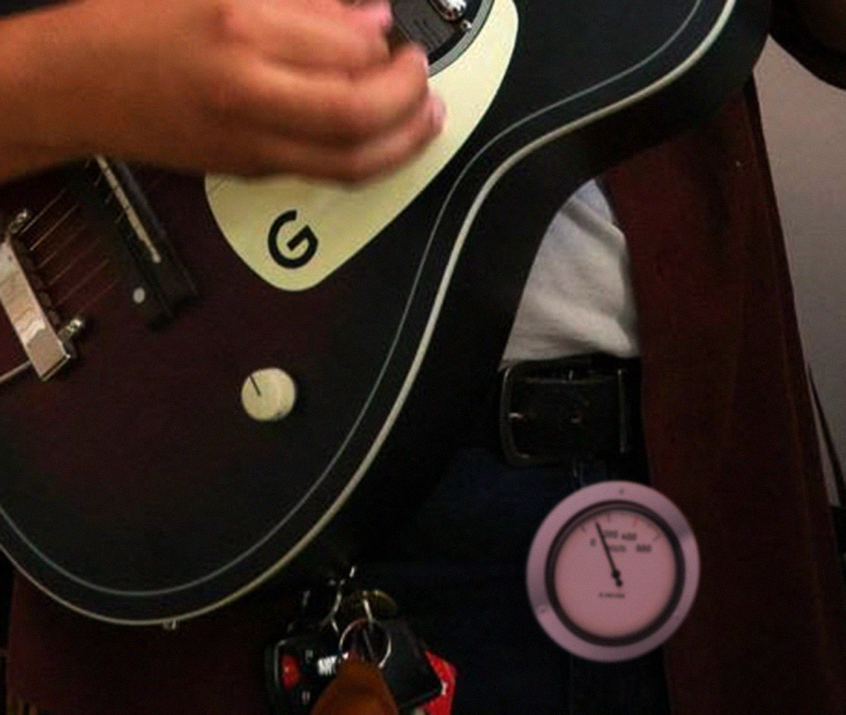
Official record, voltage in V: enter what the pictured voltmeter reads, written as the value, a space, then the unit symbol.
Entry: 100 V
